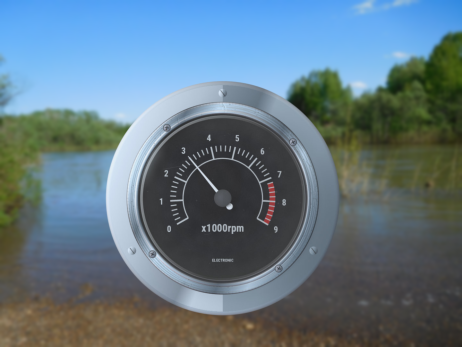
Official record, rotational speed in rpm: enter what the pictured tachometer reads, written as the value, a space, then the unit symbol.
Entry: 3000 rpm
